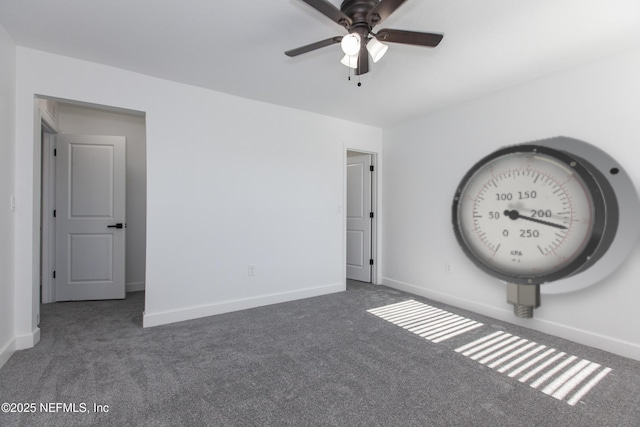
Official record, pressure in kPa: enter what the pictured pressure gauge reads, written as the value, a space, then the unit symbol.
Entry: 215 kPa
